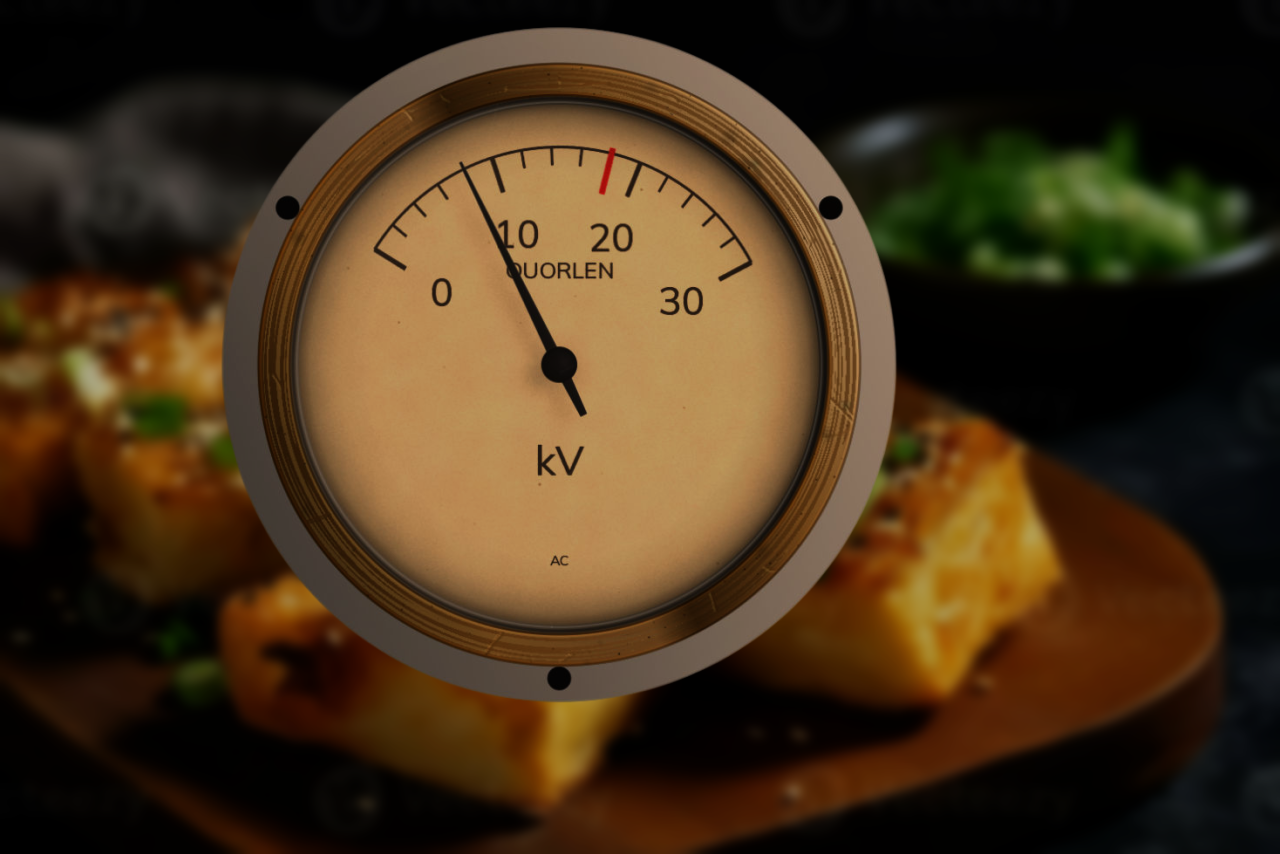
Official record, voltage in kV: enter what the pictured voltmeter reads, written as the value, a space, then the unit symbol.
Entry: 8 kV
